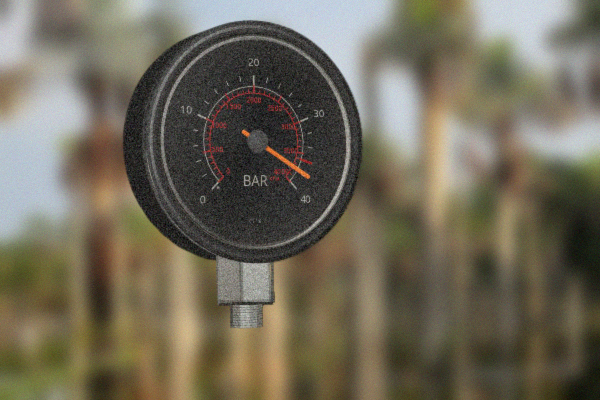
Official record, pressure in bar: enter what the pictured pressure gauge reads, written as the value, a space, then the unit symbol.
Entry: 38 bar
